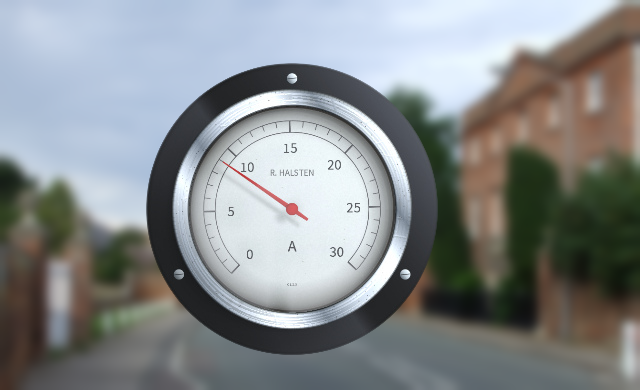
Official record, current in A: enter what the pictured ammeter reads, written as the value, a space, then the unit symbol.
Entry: 9 A
